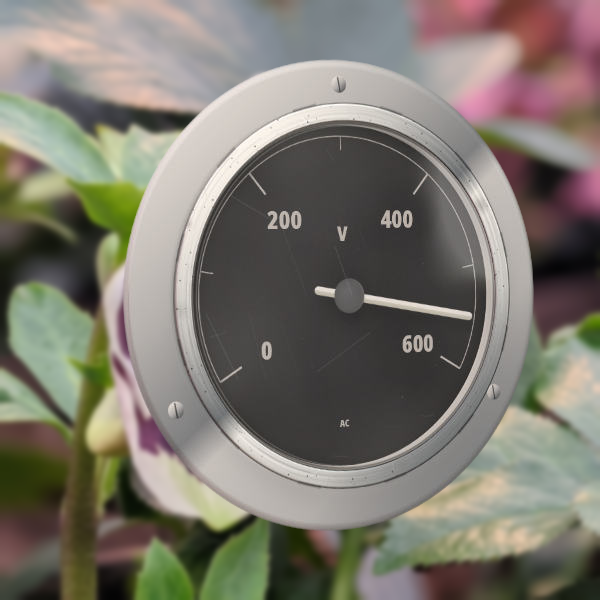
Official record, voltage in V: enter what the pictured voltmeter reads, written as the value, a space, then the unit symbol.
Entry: 550 V
